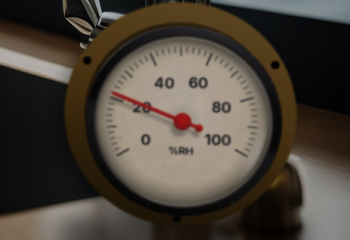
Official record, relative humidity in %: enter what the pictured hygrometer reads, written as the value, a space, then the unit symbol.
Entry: 22 %
